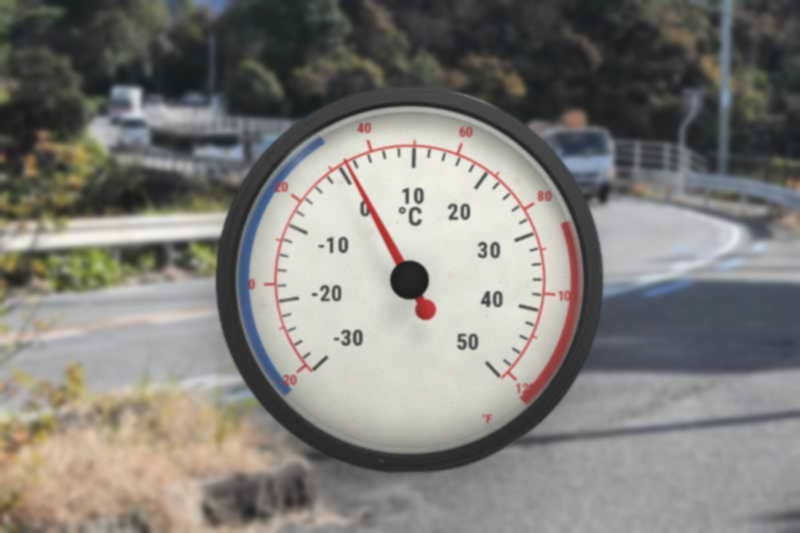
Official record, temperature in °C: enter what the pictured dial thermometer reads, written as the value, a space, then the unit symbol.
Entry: 1 °C
